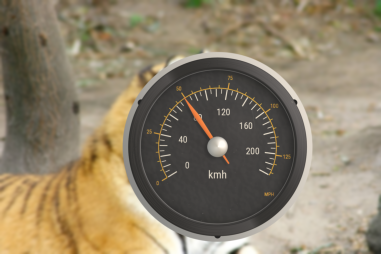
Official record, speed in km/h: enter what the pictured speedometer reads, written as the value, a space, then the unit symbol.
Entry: 80 km/h
